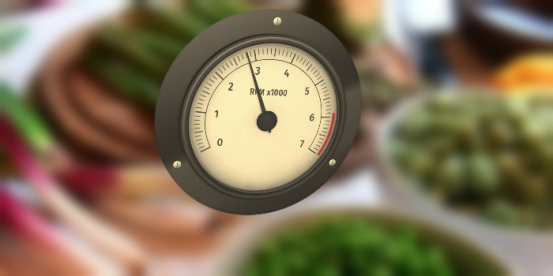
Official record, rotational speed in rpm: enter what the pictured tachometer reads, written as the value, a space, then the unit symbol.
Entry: 2800 rpm
